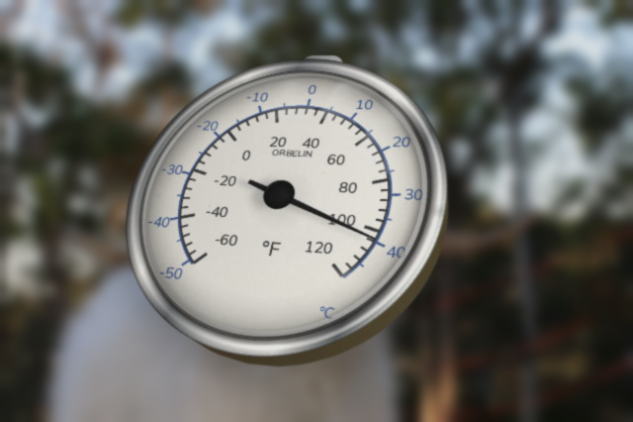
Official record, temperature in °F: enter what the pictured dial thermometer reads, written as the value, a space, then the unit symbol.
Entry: 104 °F
